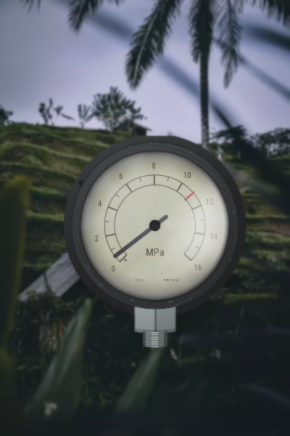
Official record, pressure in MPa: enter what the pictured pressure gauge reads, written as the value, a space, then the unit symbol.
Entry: 0.5 MPa
